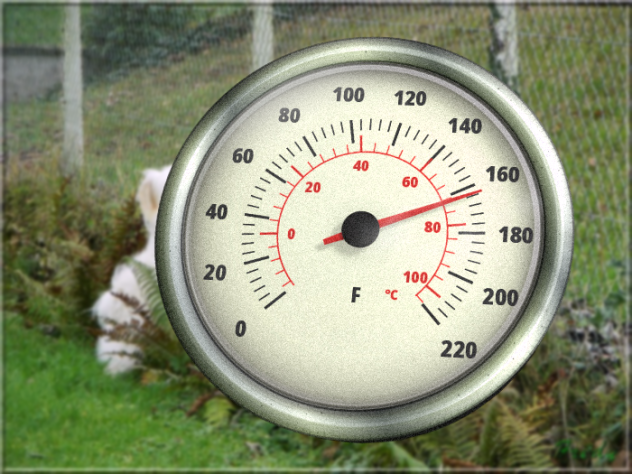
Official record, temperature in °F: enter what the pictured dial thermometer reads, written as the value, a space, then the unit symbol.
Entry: 164 °F
